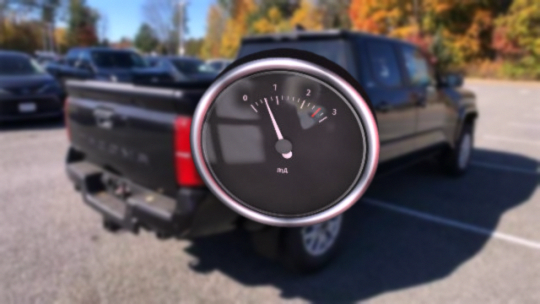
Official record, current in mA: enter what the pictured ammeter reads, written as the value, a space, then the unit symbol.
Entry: 0.6 mA
